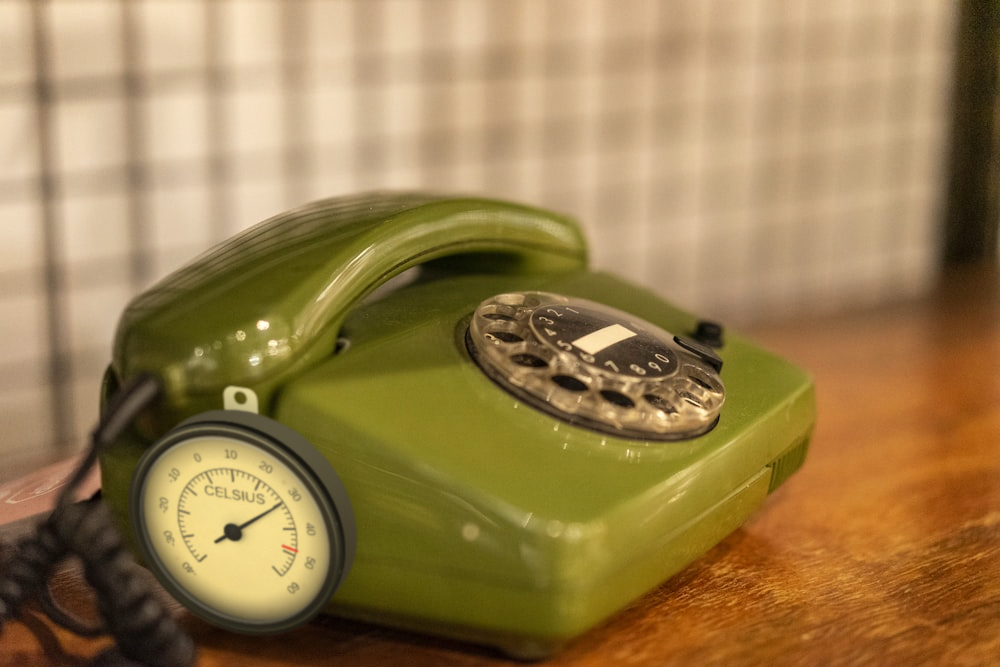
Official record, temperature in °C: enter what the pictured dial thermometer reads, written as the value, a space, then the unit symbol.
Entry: 30 °C
